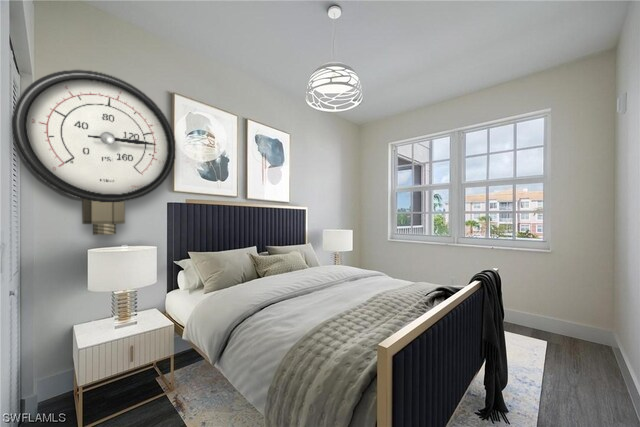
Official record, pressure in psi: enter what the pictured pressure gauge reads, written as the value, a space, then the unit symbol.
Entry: 130 psi
